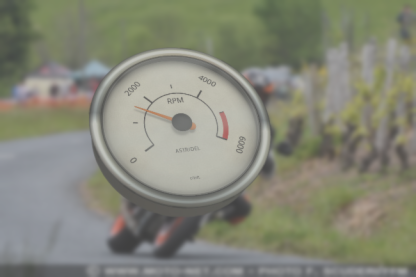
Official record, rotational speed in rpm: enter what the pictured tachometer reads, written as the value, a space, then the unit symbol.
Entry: 1500 rpm
